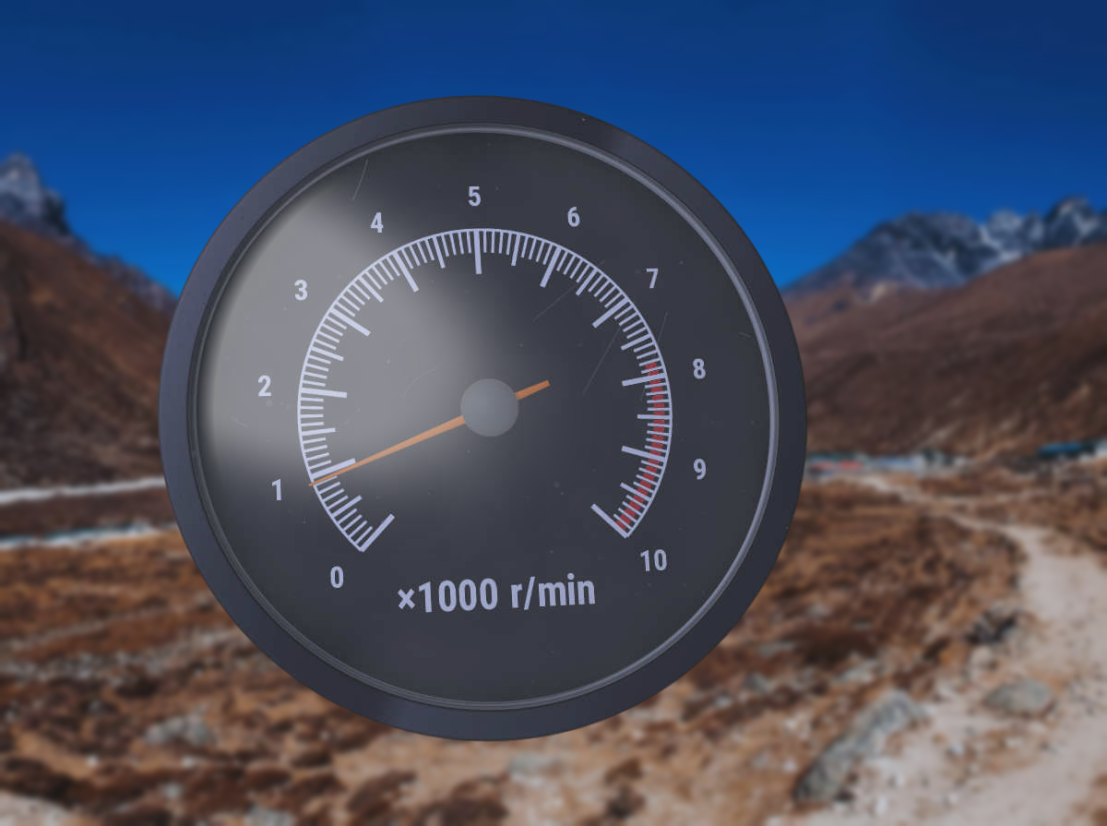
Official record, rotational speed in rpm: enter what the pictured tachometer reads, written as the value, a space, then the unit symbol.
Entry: 900 rpm
